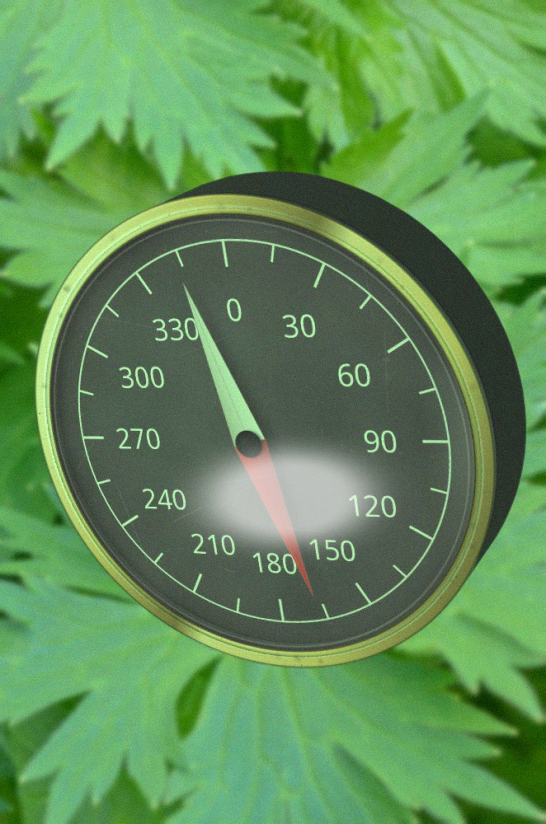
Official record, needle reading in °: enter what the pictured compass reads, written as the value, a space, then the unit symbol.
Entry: 165 °
